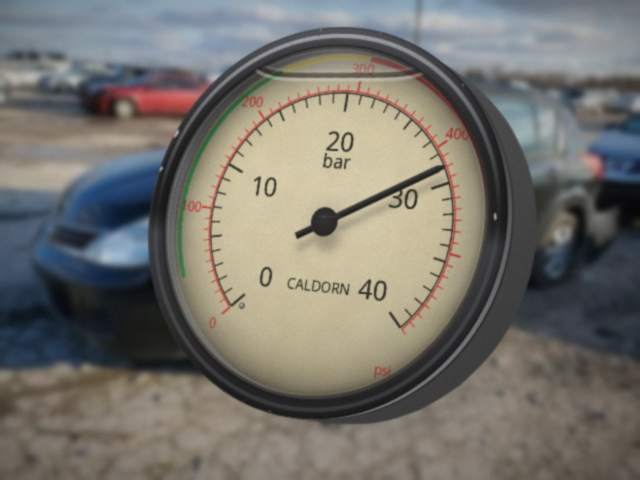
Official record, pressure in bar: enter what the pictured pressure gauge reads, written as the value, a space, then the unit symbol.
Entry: 29 bar
